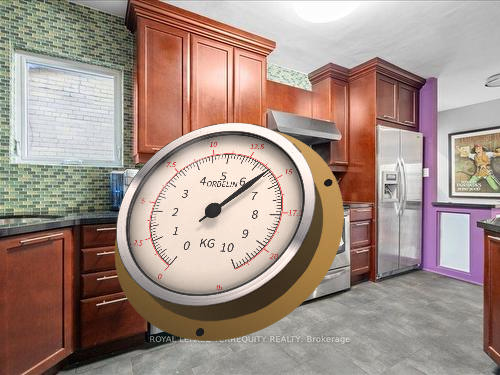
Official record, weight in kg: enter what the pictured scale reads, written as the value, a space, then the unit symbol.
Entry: 6.5 kg
